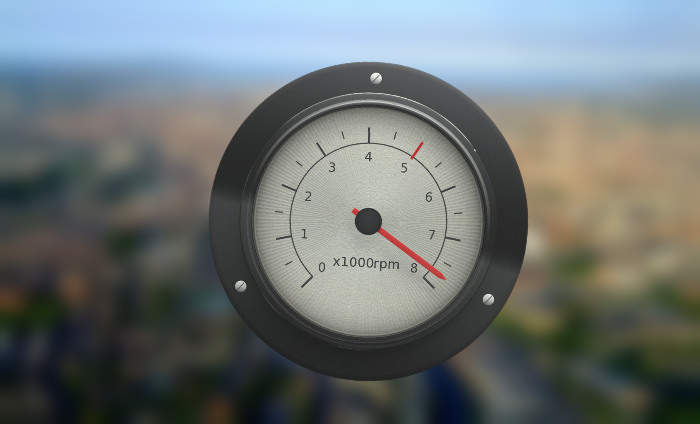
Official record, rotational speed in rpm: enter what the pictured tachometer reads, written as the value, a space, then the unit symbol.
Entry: 7750 rpm
